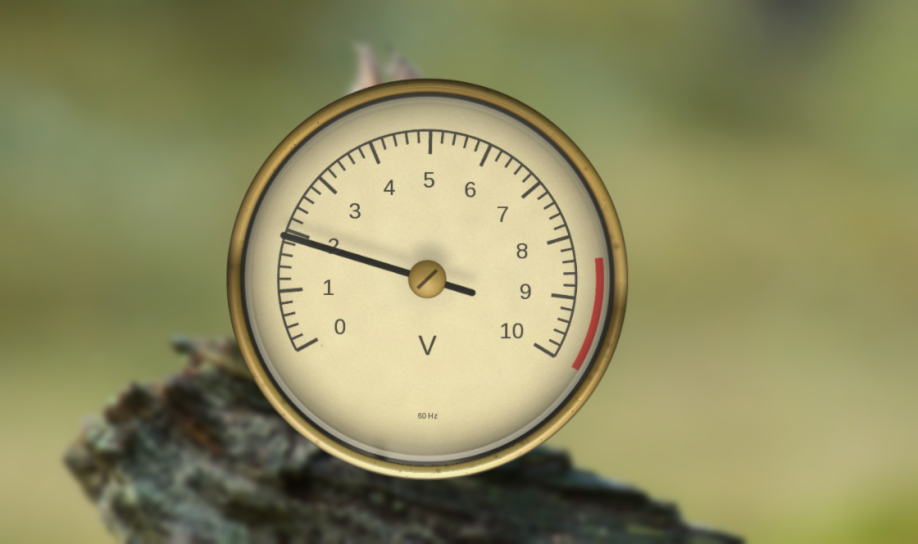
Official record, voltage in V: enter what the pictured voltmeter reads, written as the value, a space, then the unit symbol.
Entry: 1.9 V
